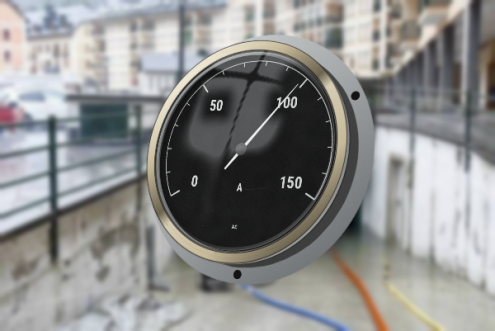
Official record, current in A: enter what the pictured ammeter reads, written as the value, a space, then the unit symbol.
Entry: 100 A
